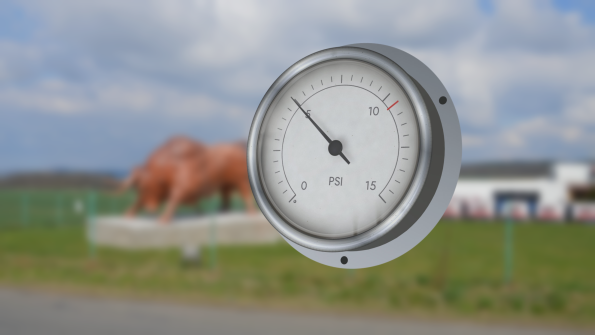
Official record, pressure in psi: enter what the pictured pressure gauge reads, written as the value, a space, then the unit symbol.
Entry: 5 psi
